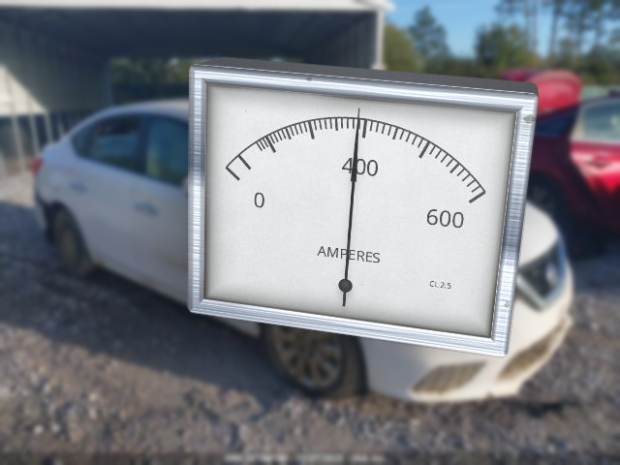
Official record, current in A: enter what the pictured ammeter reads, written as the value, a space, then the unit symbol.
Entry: 390 A
